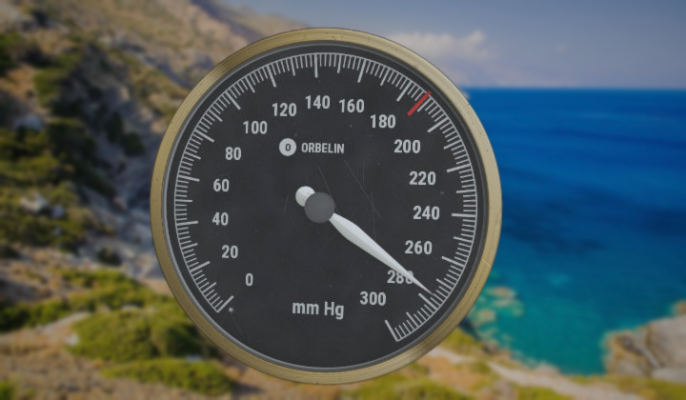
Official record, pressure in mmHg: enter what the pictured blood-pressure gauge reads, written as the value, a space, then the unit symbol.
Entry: 276 mmHg
